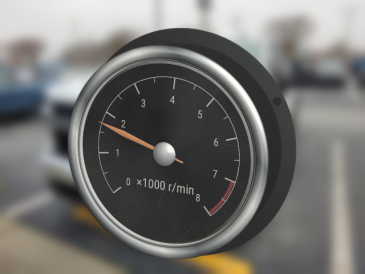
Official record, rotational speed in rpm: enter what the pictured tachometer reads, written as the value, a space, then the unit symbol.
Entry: 1750 rpm
